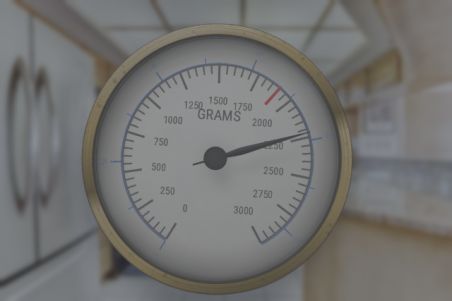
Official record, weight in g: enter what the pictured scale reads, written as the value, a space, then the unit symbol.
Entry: 2225 g
